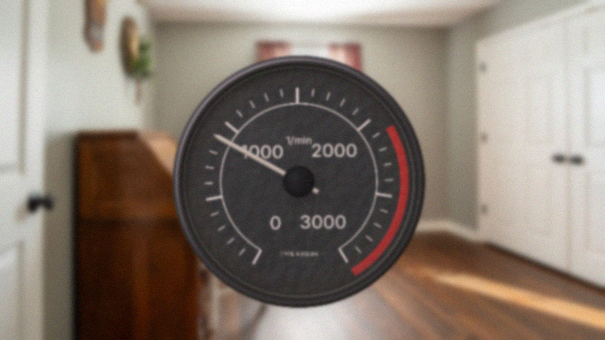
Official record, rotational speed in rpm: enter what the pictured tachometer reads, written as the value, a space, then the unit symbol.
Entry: 900 rpm
